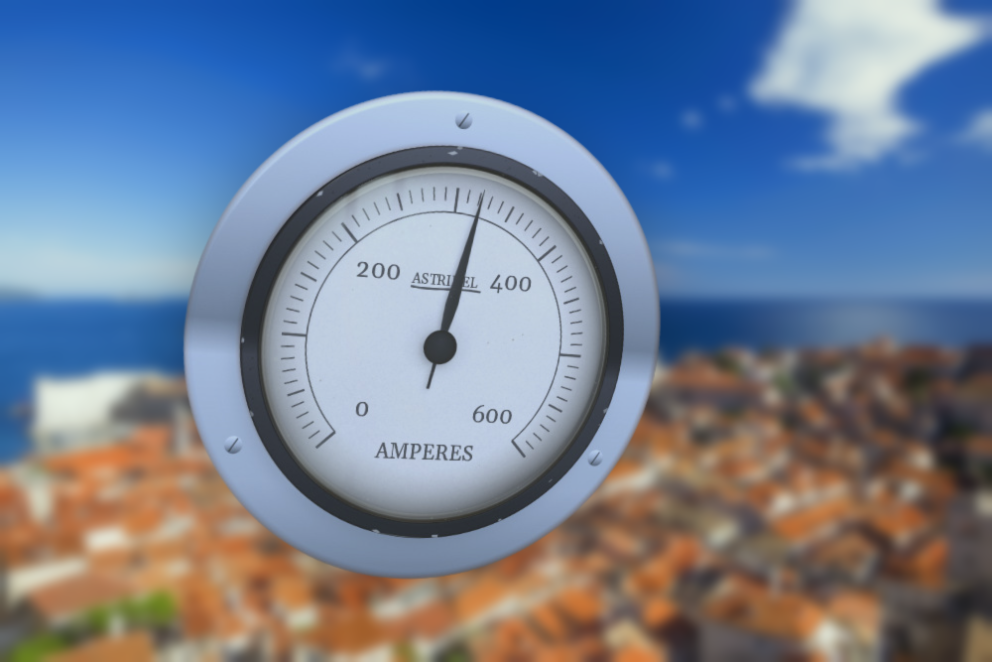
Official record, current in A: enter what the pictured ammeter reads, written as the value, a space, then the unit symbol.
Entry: 320 A
